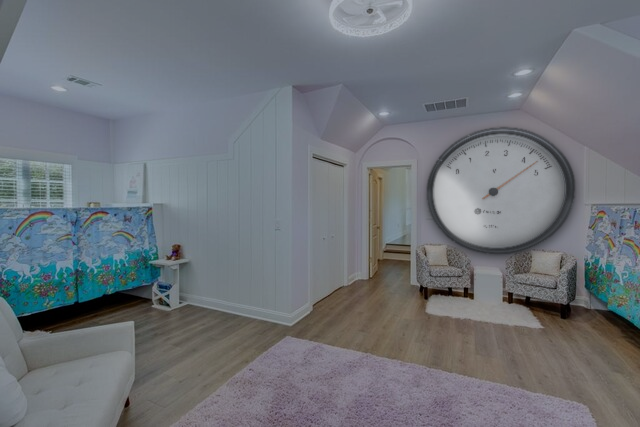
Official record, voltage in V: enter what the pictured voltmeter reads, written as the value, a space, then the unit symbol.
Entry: 4.5 V
